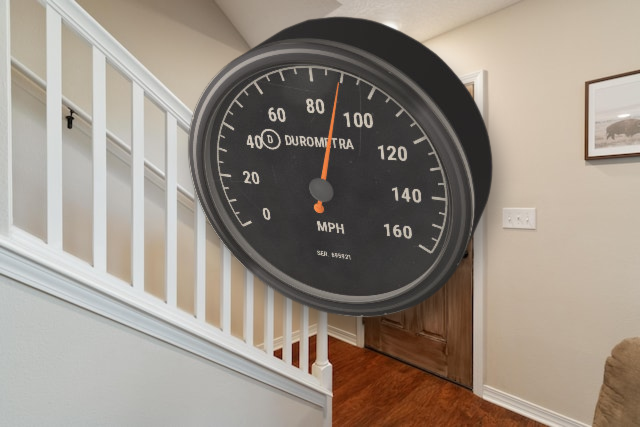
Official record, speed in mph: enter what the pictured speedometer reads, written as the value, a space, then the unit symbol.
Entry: 90 mph
